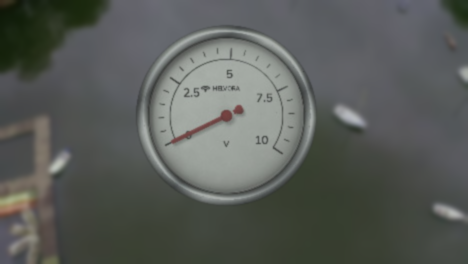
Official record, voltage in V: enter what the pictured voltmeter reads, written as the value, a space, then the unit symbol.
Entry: 0 V
